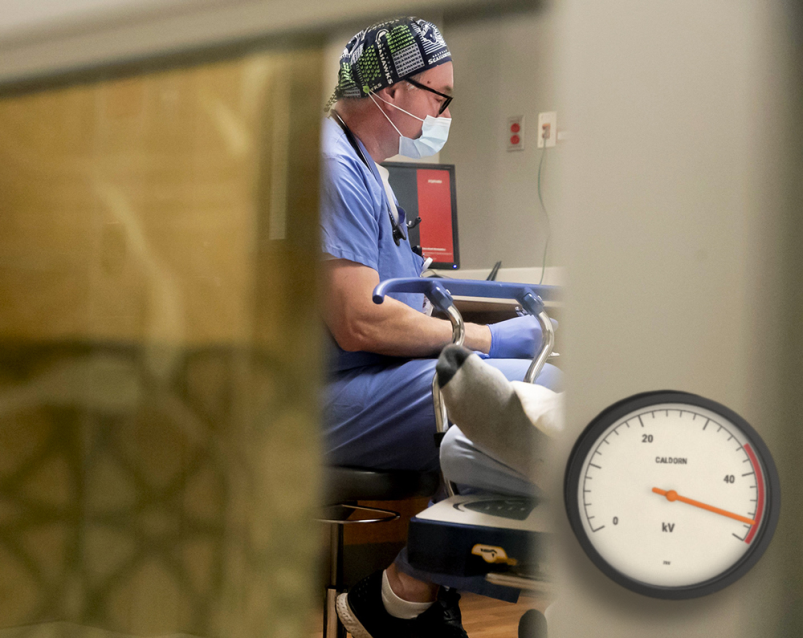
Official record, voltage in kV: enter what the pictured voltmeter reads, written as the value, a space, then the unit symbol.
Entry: 47 kV
